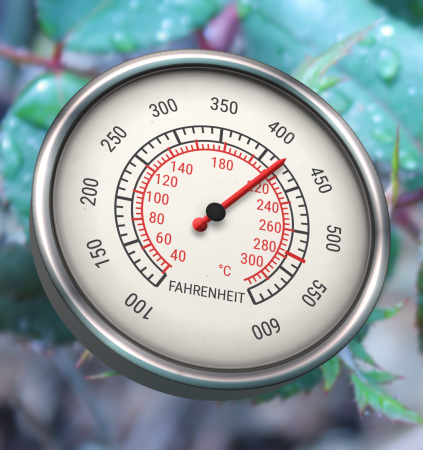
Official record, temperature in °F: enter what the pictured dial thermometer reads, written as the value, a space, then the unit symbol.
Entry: 420 °F
